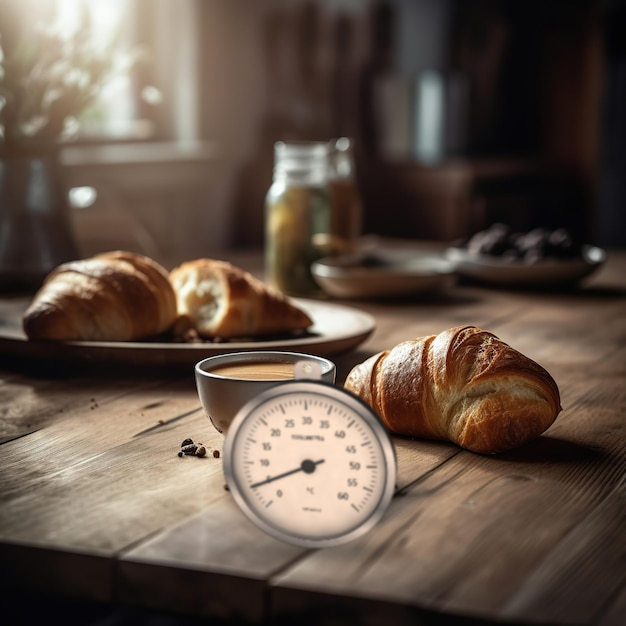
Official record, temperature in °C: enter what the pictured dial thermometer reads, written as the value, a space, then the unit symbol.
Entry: 5 °C
